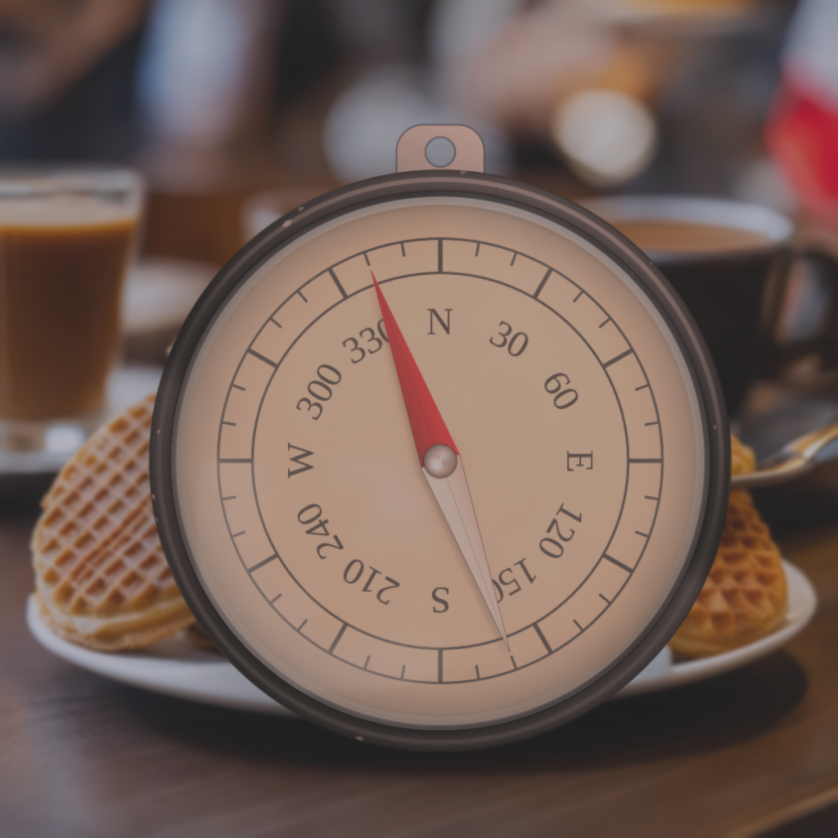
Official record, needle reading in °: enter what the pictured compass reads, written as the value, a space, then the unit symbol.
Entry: 340 °
